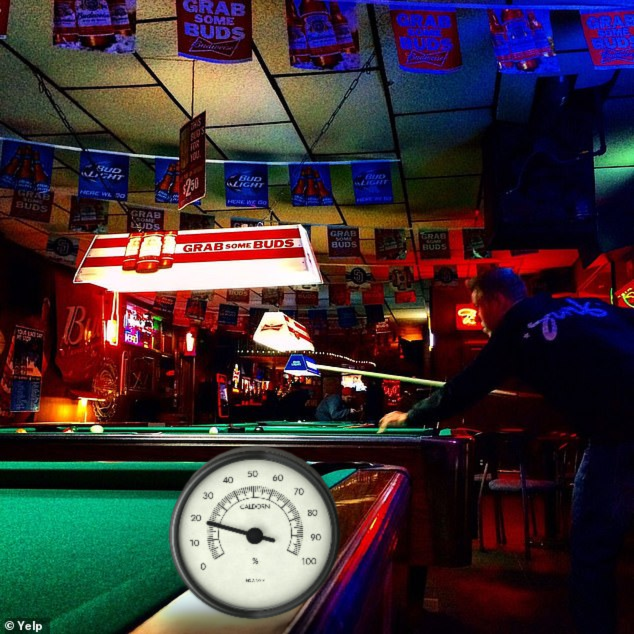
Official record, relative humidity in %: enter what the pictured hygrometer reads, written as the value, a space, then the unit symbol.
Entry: 20 %
